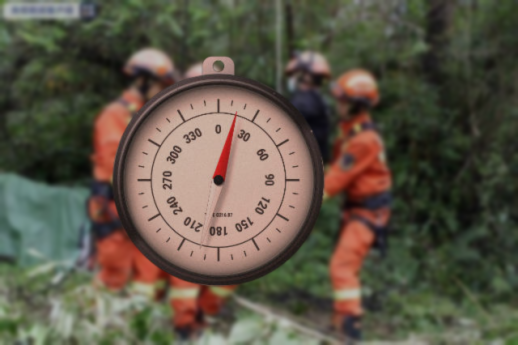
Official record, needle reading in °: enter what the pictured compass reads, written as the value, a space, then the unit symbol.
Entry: 15 °
